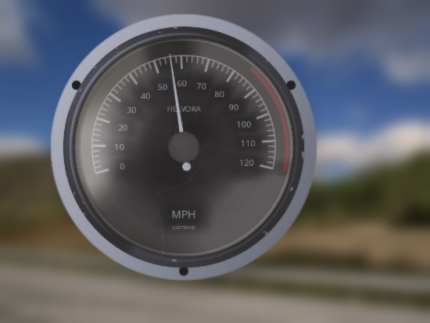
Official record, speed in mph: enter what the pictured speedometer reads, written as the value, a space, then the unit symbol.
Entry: 56 mph
